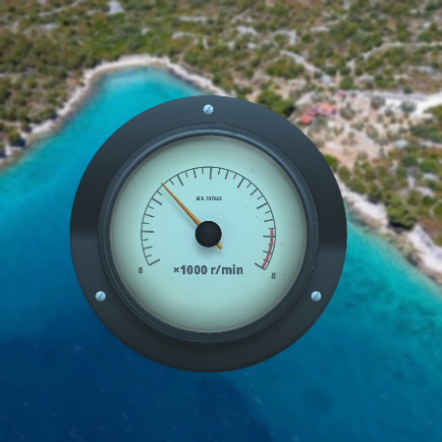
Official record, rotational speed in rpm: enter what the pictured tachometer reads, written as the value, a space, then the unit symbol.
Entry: 2500 rpm
